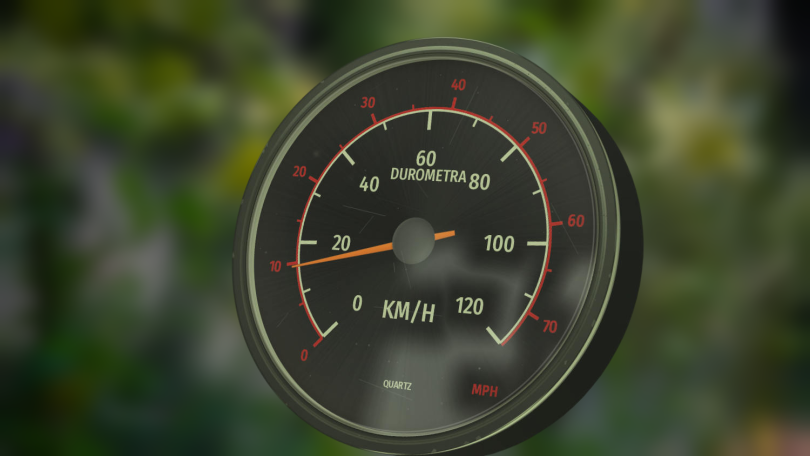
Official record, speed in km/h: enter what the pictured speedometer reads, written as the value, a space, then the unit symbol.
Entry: 15 km/h
